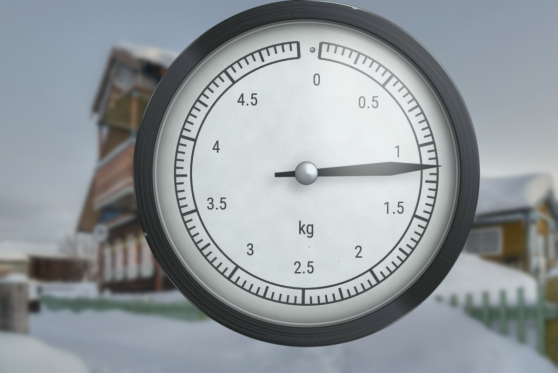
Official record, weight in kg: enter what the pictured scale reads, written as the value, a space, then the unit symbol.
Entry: 1.15 kg
